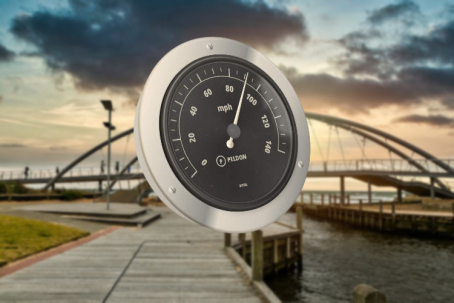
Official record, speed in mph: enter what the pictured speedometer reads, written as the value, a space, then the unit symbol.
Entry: 90 mph
